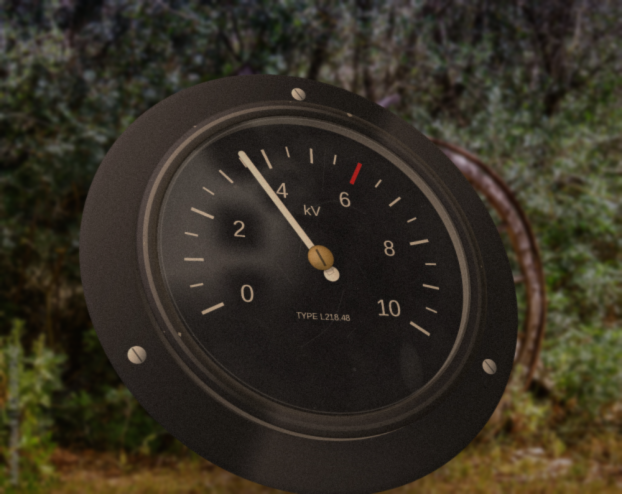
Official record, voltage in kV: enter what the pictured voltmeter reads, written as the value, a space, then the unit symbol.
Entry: 3.5 kV
